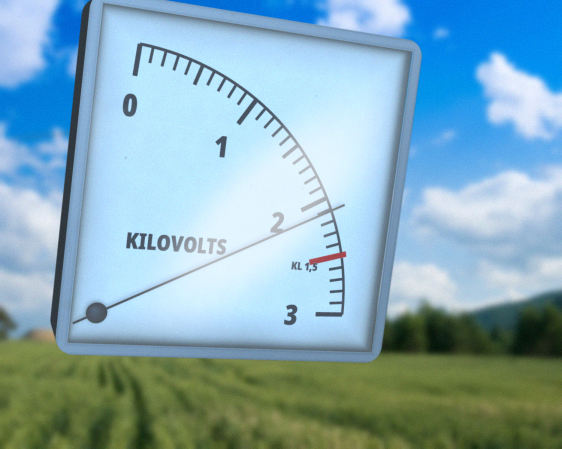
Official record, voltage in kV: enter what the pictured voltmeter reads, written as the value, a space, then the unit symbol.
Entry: 2.1 kV
